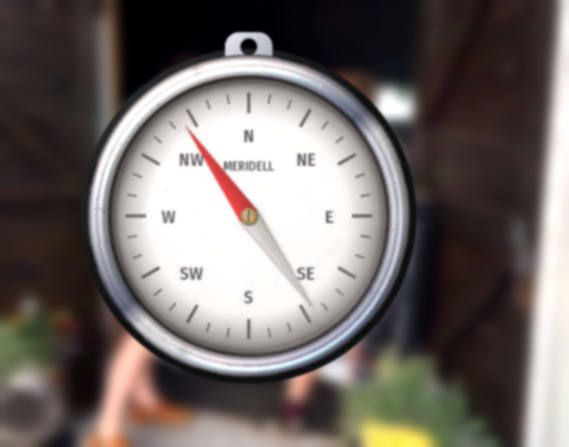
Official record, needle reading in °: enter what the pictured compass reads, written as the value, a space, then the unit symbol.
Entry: 325 °
